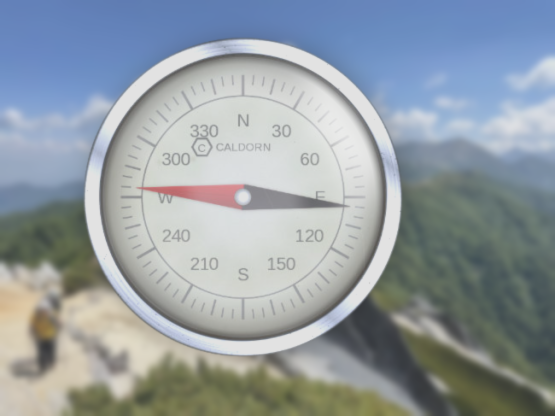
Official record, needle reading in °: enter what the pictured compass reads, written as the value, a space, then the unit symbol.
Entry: 275 °
